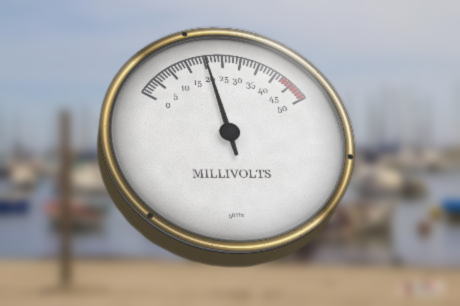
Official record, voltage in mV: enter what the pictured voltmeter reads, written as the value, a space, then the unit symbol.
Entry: 20 mV
